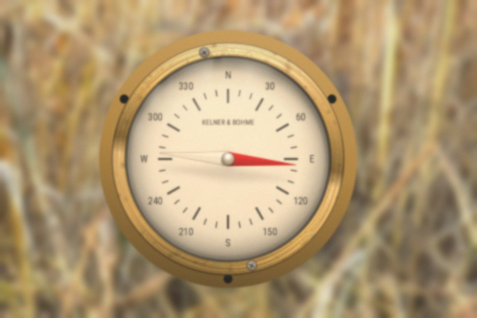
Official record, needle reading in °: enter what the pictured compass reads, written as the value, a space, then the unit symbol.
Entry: 95 °
